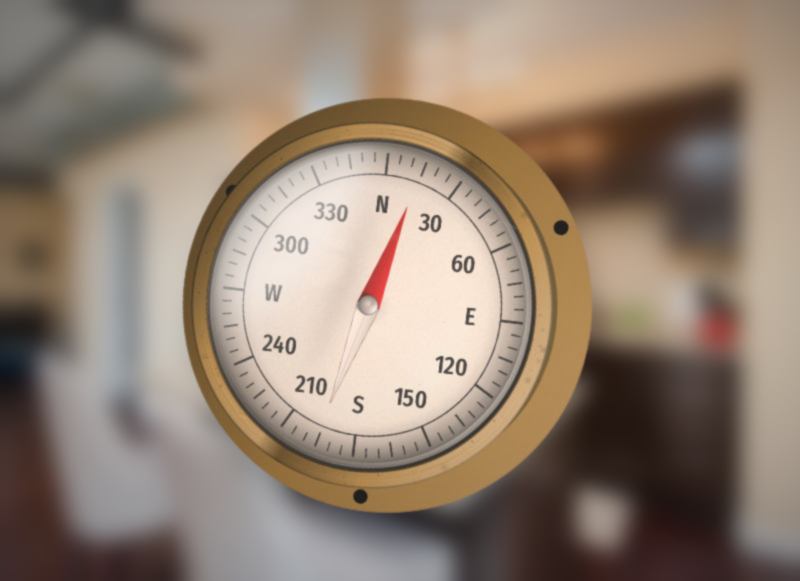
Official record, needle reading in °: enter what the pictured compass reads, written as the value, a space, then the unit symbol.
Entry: 15 °
